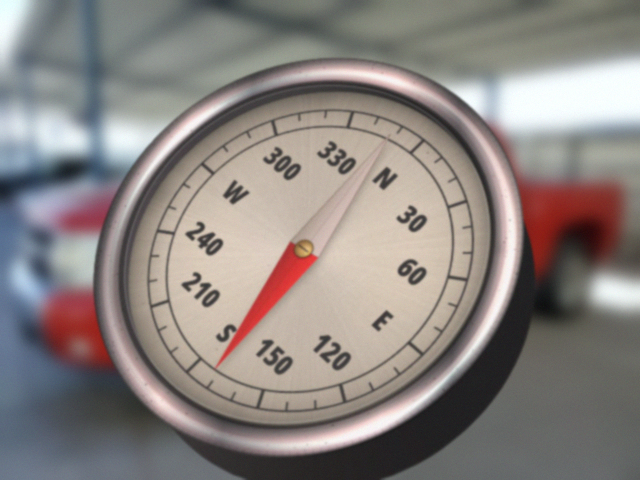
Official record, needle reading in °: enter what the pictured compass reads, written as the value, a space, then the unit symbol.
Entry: 170 °
